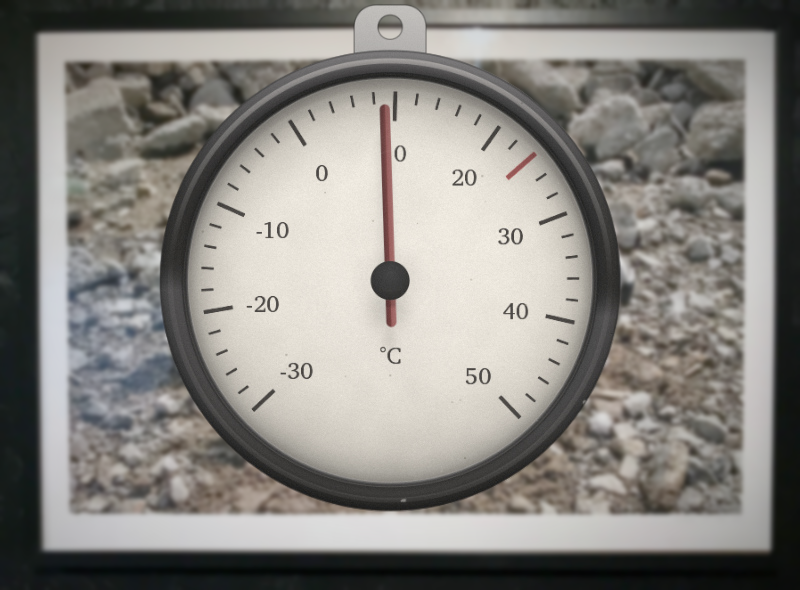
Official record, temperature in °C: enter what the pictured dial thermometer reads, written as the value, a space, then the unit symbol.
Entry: 9 °C
